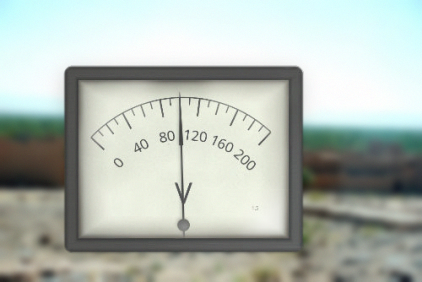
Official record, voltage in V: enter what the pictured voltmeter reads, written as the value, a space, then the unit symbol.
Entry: 100 V
